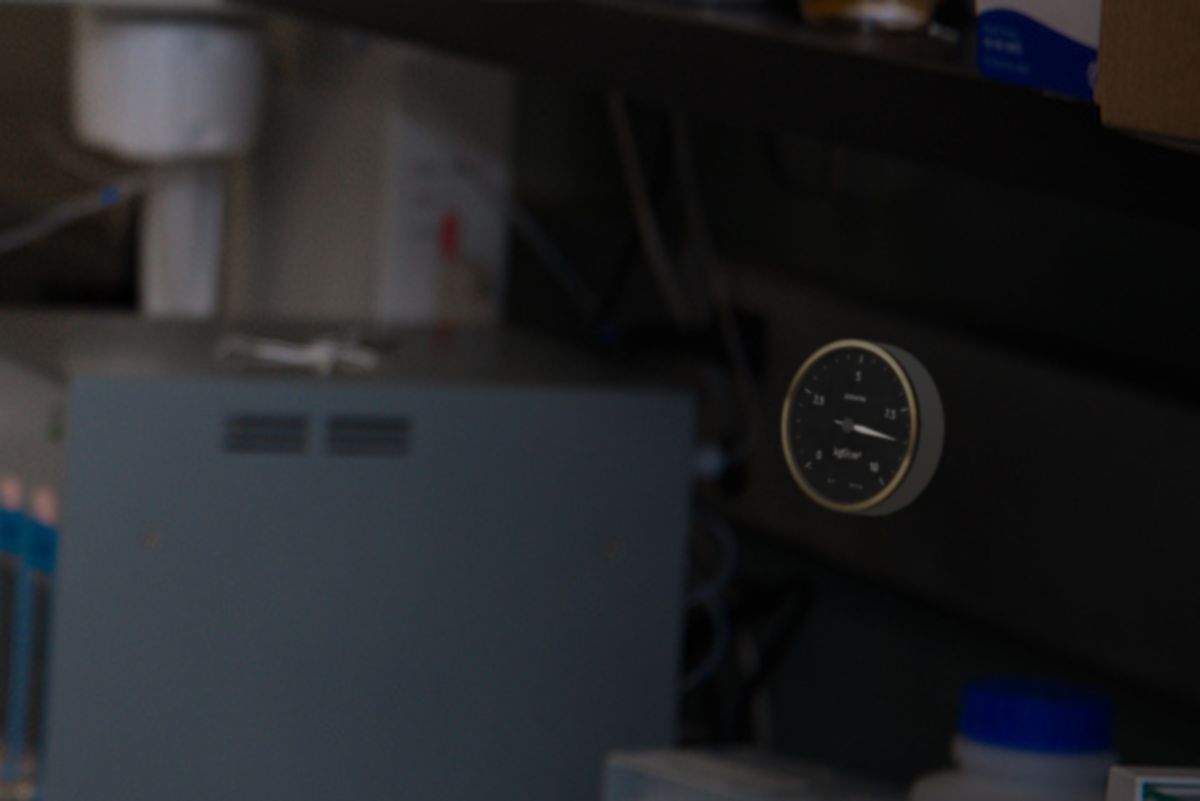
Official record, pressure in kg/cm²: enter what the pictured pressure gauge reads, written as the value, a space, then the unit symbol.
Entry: 8.5 kg/cm²
